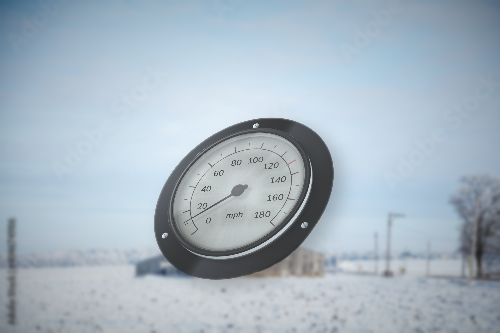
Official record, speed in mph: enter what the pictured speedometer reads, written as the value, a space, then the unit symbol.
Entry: 10 mph
